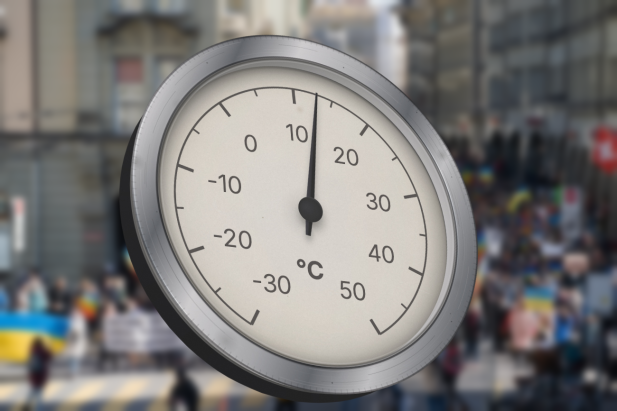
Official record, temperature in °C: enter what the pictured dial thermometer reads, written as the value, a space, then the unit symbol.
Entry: 12.5 °C
